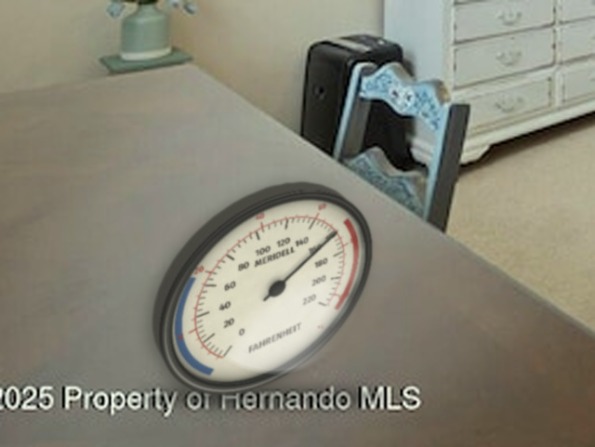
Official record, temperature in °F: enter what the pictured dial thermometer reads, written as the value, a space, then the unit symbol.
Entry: 160 °F
